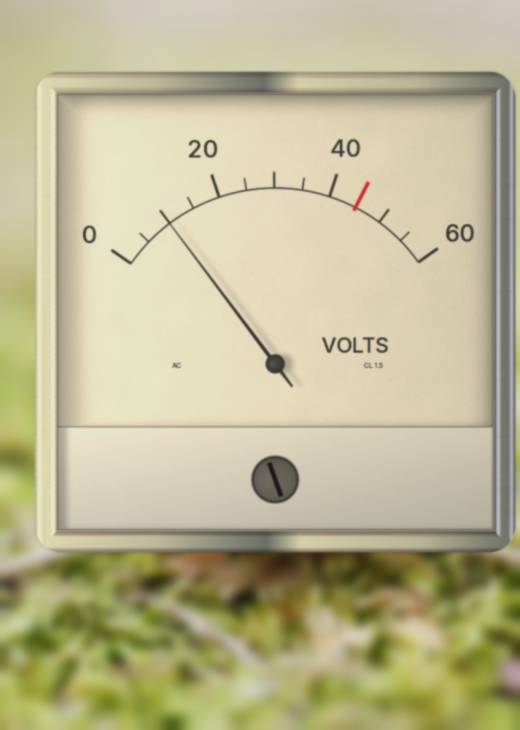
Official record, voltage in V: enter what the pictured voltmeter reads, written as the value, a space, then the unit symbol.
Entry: 10 V
